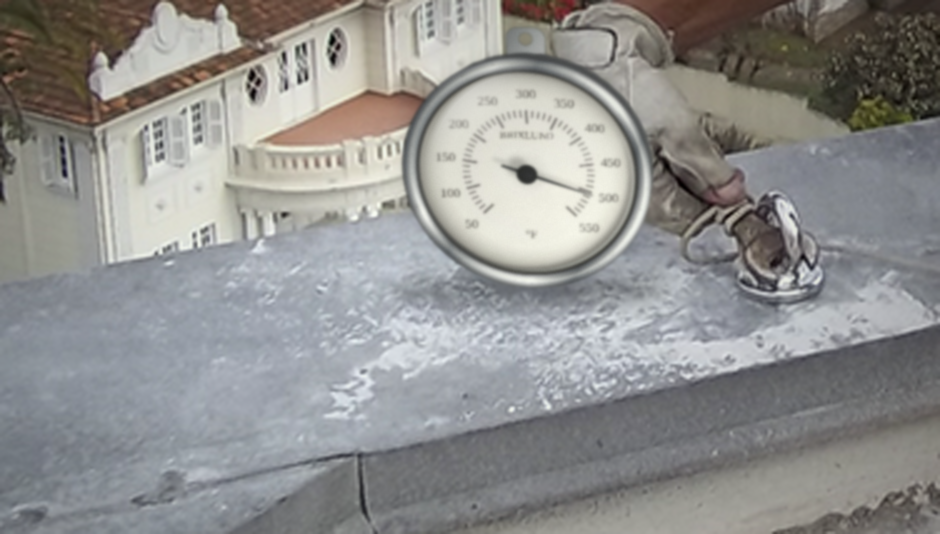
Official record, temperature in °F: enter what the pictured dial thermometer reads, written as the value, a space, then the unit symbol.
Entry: 500 °F
